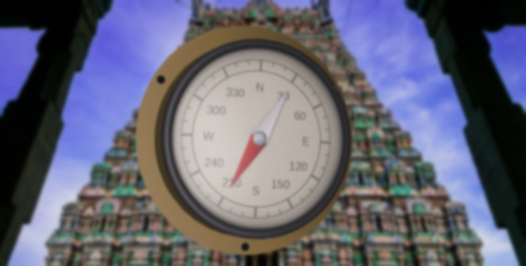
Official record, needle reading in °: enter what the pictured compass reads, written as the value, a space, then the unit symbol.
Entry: 210 °
